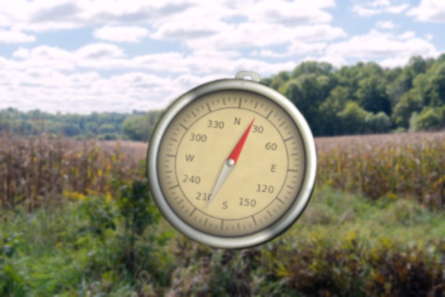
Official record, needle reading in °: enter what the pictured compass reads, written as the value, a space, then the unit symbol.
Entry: 20 °
